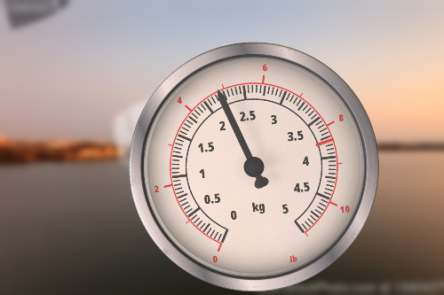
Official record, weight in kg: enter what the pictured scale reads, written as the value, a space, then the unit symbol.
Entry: 2.2 kg
